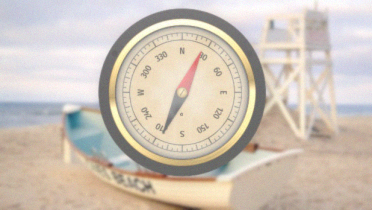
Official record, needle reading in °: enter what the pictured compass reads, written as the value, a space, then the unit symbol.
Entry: 25 °
